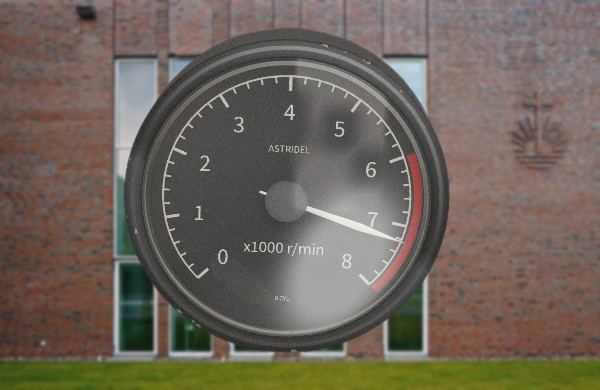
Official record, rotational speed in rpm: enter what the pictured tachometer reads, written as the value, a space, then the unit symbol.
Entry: 7200 rpm
